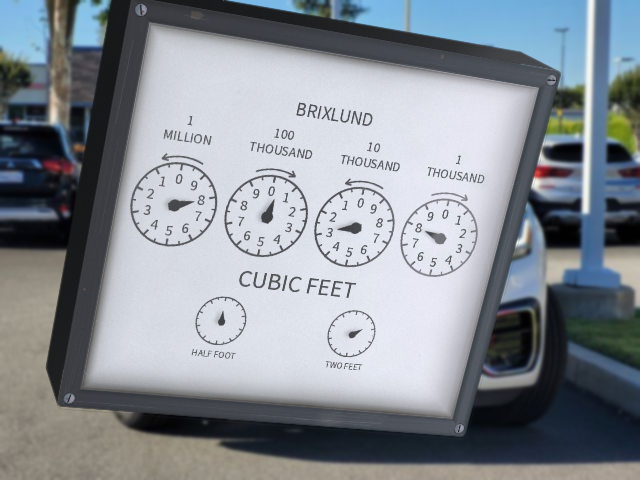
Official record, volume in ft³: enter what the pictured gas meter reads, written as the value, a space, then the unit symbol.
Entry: 802800 ft³
